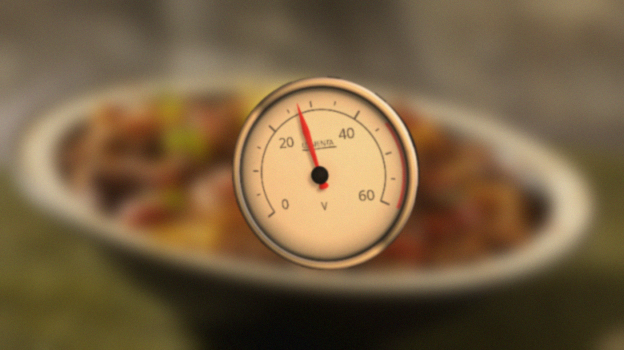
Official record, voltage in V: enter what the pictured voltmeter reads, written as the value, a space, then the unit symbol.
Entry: 27.5 V
